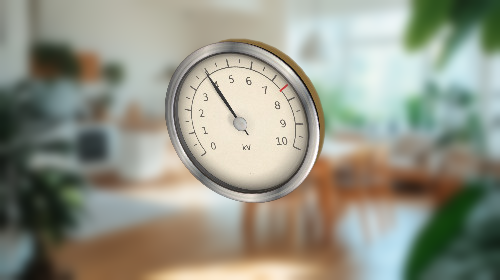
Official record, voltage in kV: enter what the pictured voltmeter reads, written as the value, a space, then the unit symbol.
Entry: 4 kV
